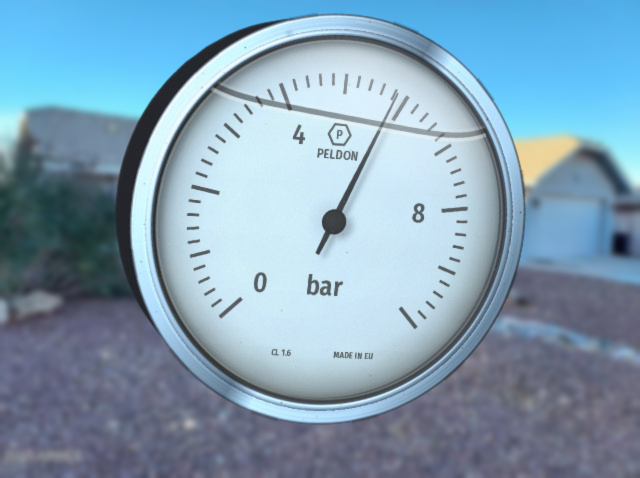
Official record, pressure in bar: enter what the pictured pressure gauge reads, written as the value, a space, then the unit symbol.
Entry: 5.8 bar
